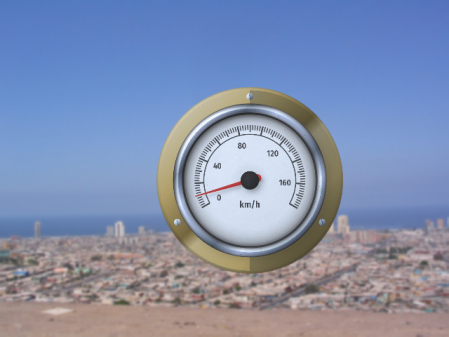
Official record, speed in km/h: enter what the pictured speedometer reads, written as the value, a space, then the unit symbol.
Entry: 10 km/h
